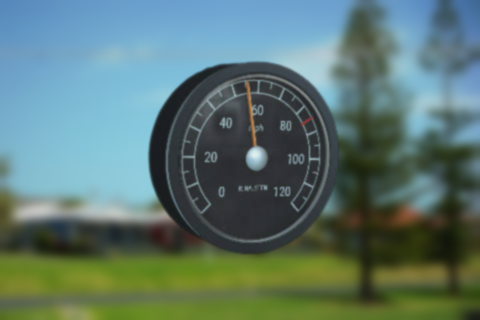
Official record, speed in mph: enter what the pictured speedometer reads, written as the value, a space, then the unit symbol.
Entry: 55 mph
